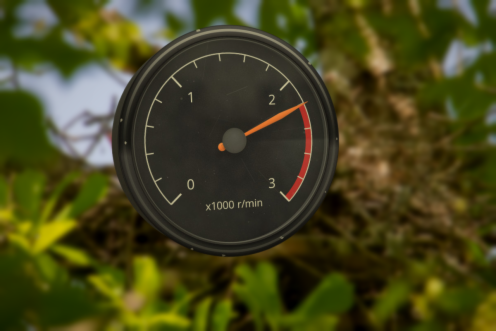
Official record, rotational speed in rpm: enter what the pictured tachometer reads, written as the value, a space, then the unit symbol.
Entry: 2200 rpm
